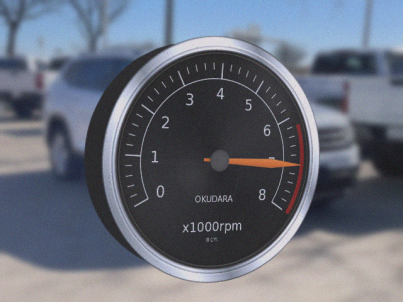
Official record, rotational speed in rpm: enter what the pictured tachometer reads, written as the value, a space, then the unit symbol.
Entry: 7000 rpm
